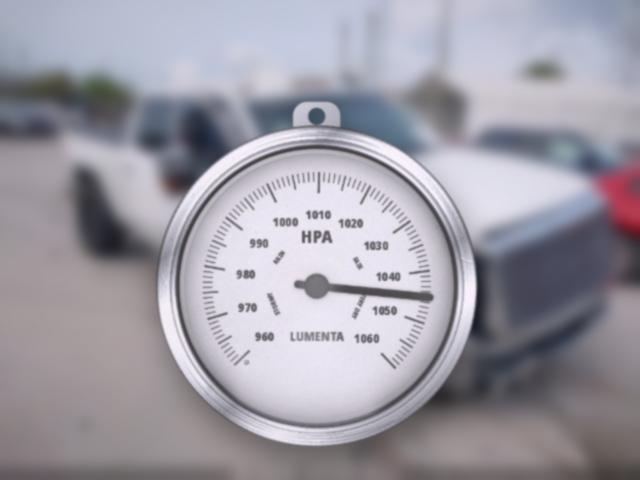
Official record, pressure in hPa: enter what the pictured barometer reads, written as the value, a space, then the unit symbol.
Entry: 1045 hPa
